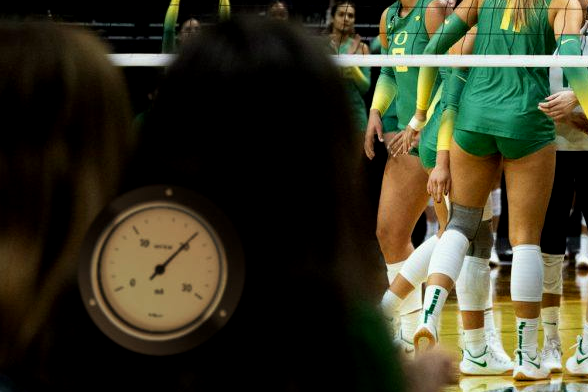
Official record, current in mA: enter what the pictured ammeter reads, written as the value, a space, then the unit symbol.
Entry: 20 mA
